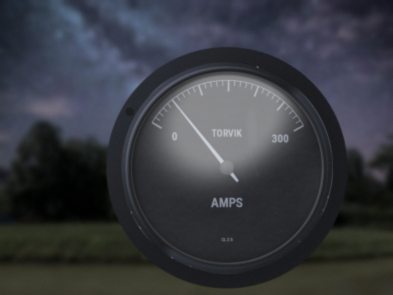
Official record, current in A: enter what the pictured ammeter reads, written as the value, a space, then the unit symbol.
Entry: 50 A
